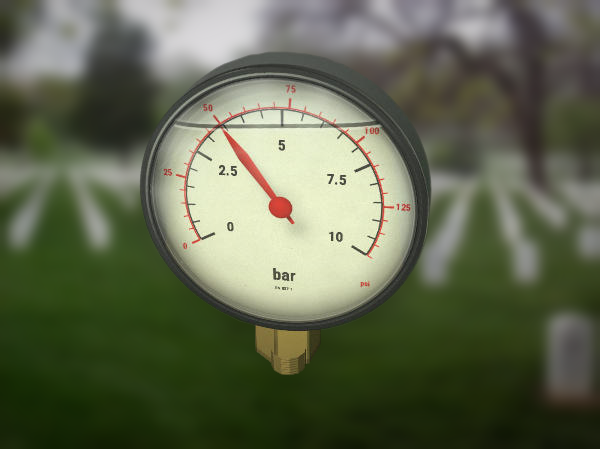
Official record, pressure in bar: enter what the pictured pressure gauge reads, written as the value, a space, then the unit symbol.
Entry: 3.5 bar
